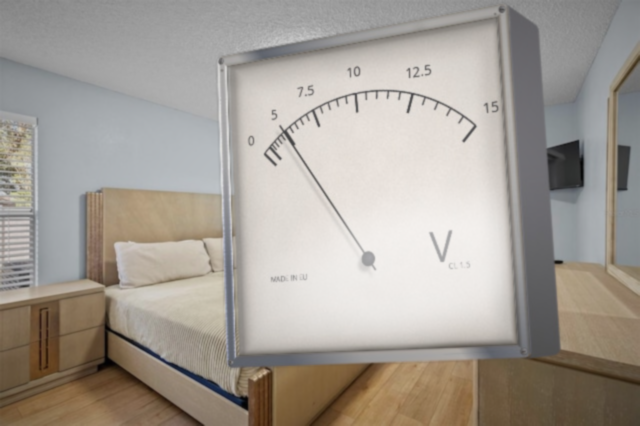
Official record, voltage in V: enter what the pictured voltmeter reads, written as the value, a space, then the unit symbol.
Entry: 5 V
